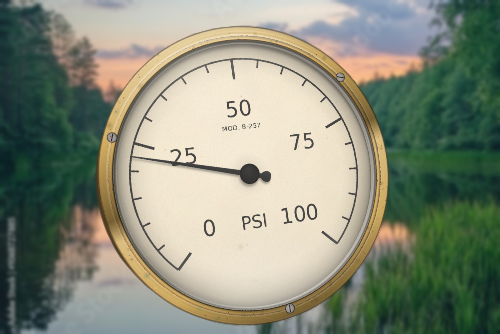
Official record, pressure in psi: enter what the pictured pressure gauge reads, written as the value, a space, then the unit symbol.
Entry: 22.5 psi
